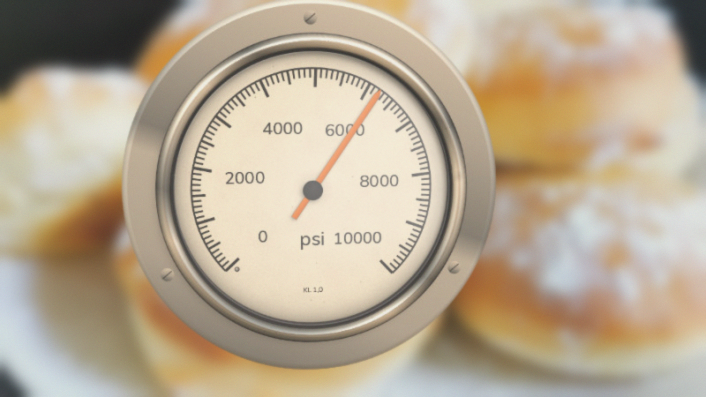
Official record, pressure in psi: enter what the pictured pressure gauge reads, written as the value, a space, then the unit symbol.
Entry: 6200 psi
